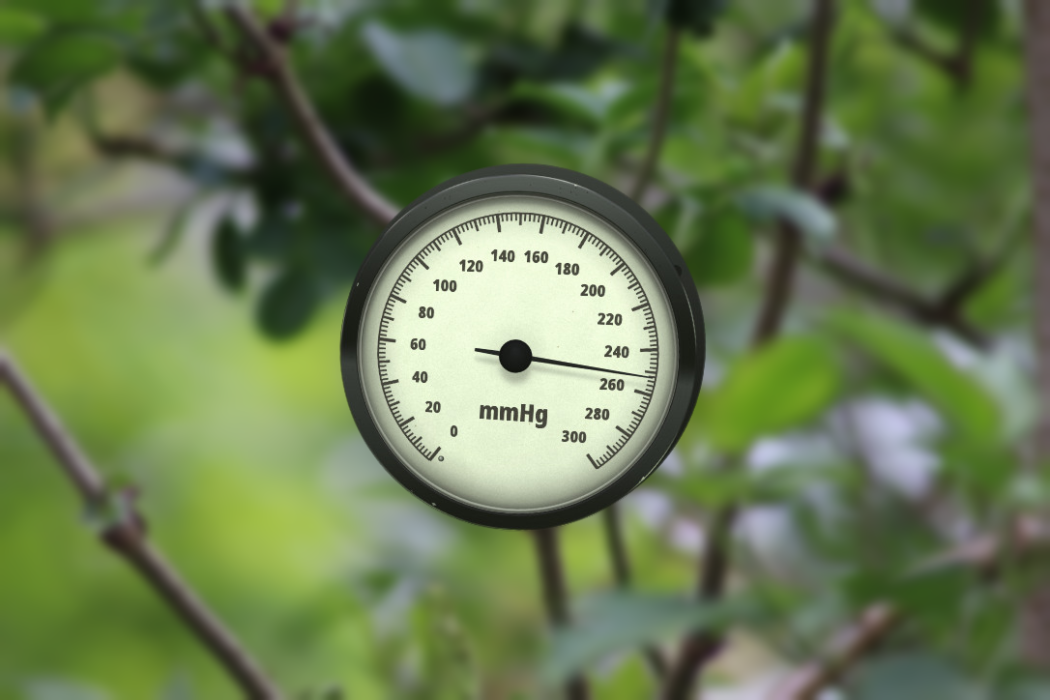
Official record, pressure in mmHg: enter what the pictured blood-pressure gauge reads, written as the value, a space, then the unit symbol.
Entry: 252 mmHg
